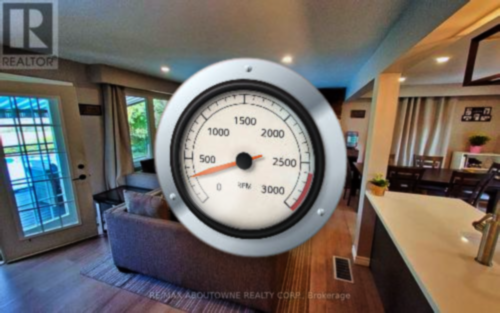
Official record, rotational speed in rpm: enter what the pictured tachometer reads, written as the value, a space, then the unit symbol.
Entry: 300 rpm
